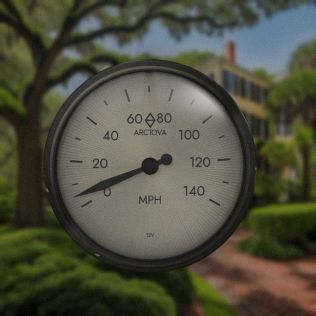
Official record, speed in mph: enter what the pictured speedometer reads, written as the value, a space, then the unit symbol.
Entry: 5 mph
